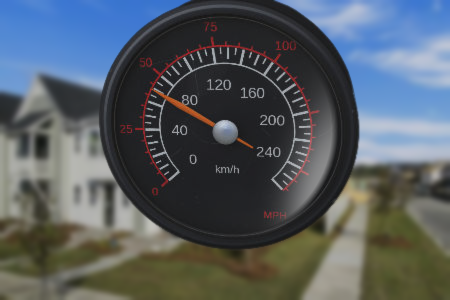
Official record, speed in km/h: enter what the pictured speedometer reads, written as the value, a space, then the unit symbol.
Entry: 70 km/h
